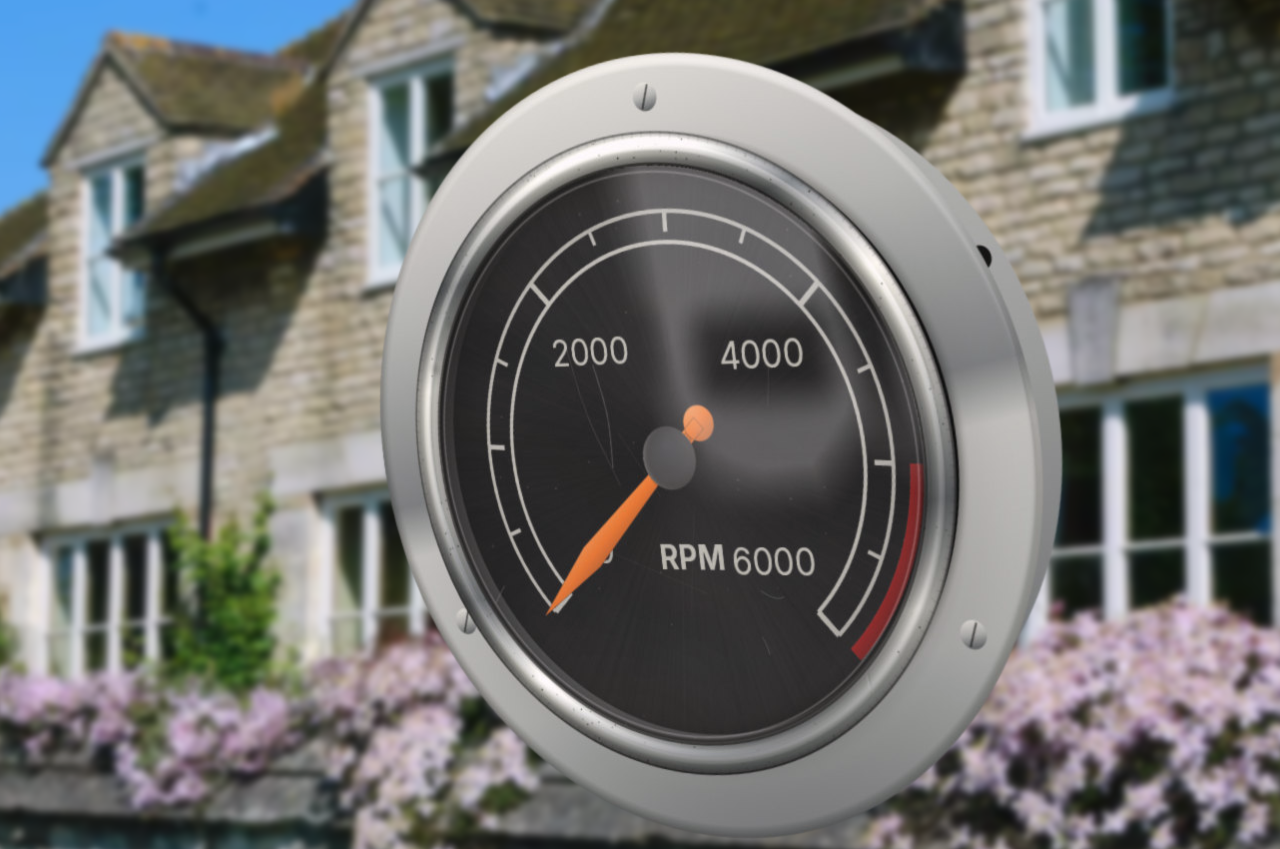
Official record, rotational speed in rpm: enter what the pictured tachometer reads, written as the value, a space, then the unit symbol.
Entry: 0 rpm
